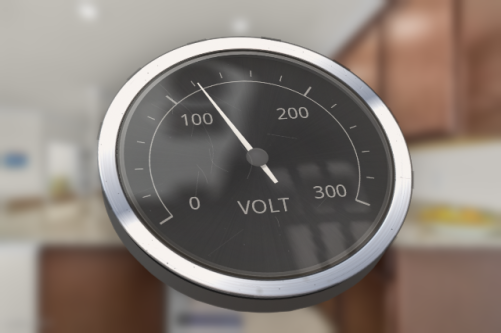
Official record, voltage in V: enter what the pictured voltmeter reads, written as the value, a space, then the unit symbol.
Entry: 120 V
